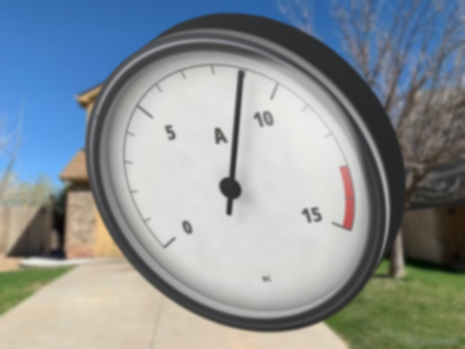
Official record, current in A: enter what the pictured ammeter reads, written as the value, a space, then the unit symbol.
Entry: 9 A
